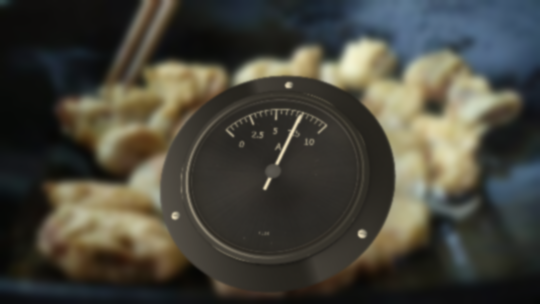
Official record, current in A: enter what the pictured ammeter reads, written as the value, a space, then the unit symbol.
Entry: 7.5 A
